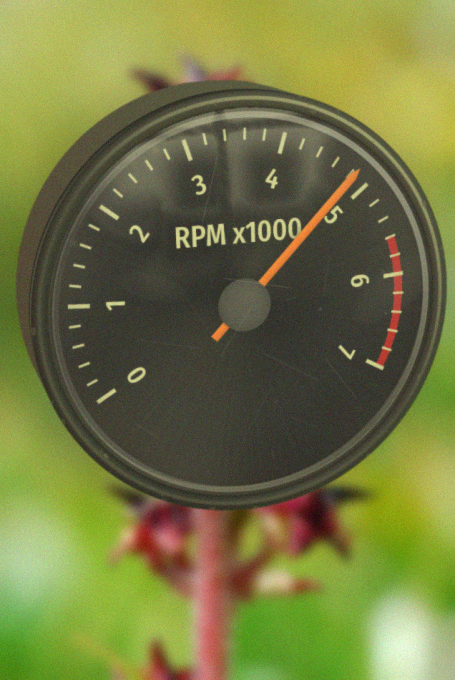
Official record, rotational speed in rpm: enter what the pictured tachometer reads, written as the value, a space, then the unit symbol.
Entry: 4800 rpm
